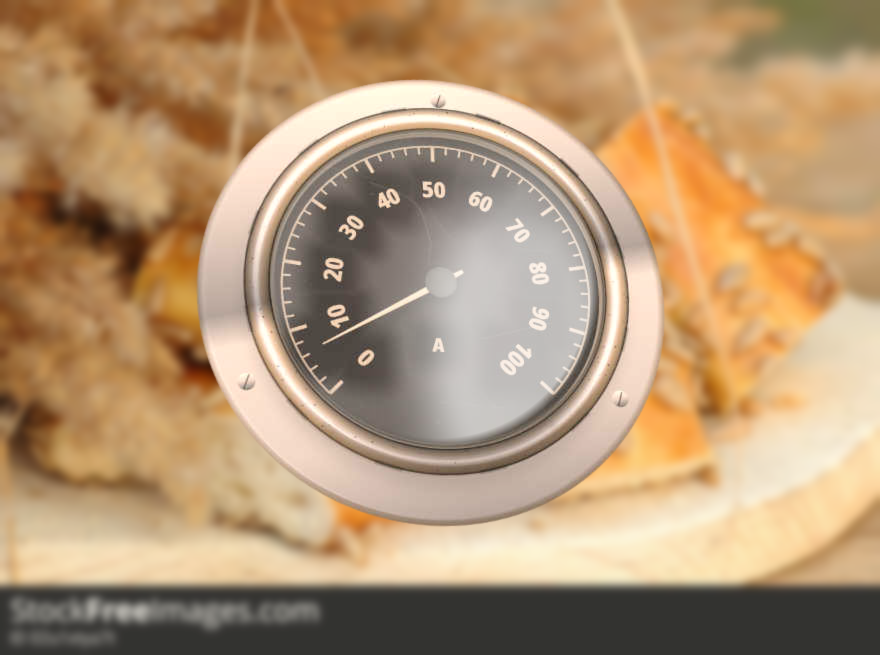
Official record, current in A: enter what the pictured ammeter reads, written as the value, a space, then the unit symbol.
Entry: 6 A
